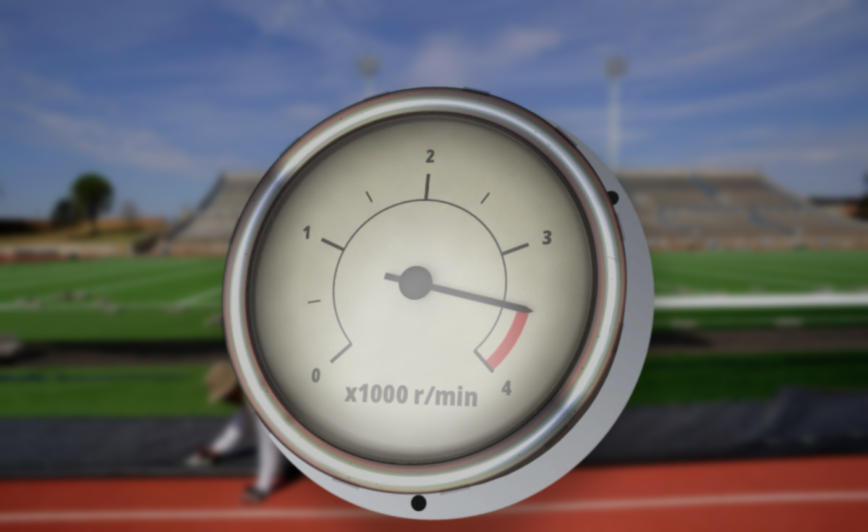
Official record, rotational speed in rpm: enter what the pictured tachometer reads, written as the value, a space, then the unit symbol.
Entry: 3500 rpm
